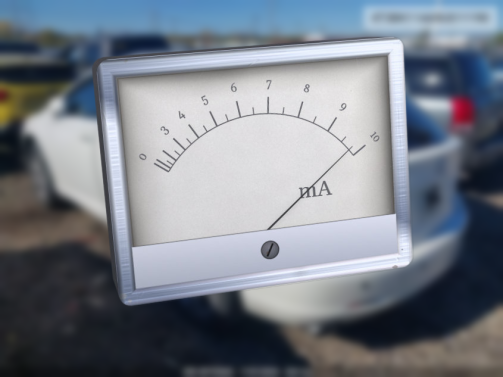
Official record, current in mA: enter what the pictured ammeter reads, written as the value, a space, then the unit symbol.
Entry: 9.75 mA
